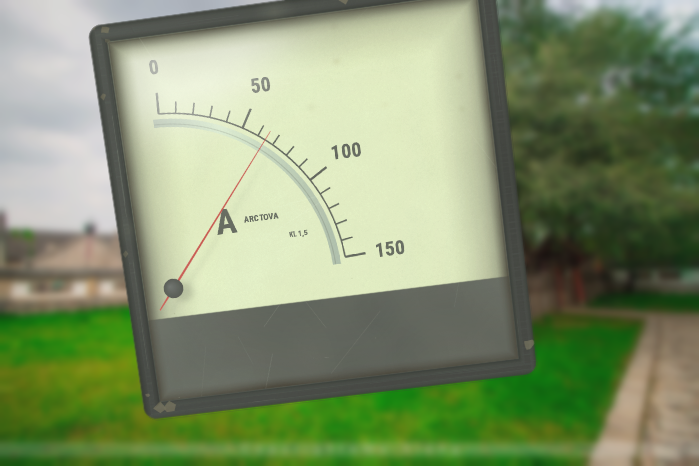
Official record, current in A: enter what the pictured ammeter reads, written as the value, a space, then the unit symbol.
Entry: 65 A
